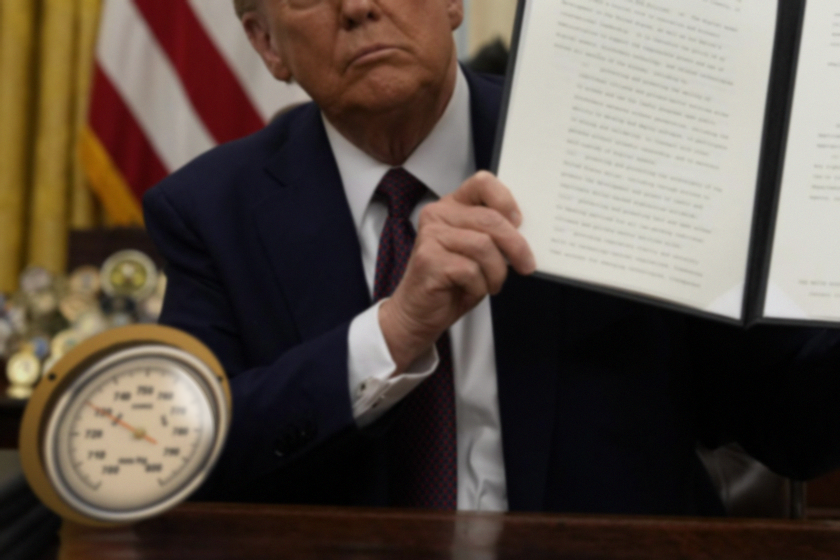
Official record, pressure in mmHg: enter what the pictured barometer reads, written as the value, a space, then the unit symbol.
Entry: 730 mmHg
